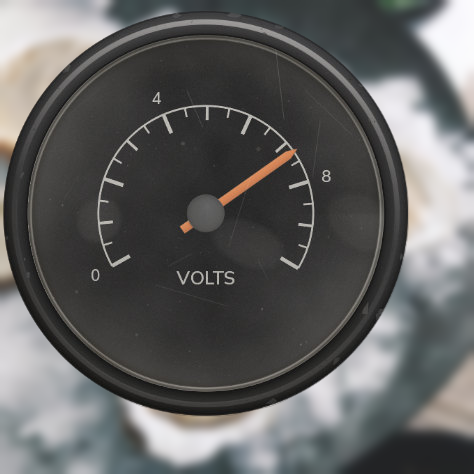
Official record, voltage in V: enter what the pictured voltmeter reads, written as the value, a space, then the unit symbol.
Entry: 7.25 V
